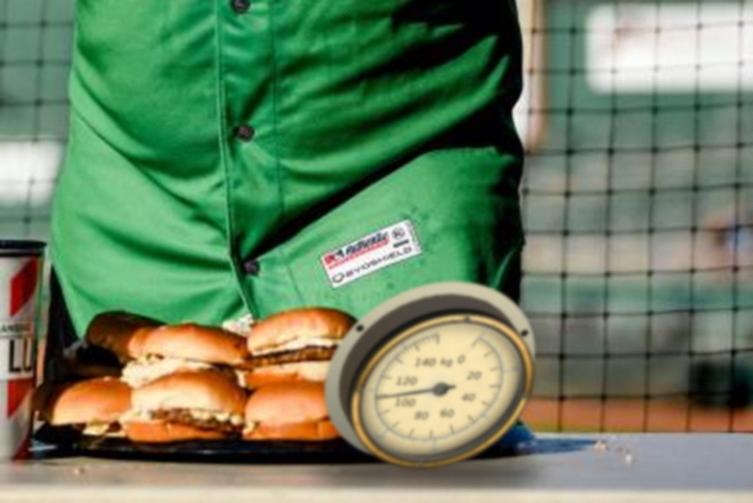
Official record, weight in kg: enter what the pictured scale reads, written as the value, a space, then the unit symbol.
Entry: 110 kg
